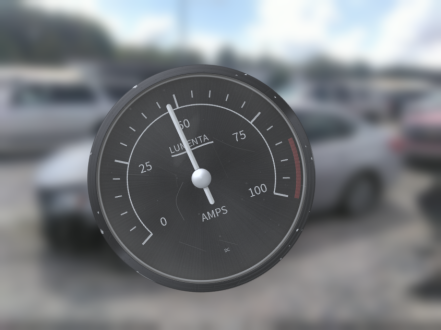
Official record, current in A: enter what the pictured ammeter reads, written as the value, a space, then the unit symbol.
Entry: 47.5 A
